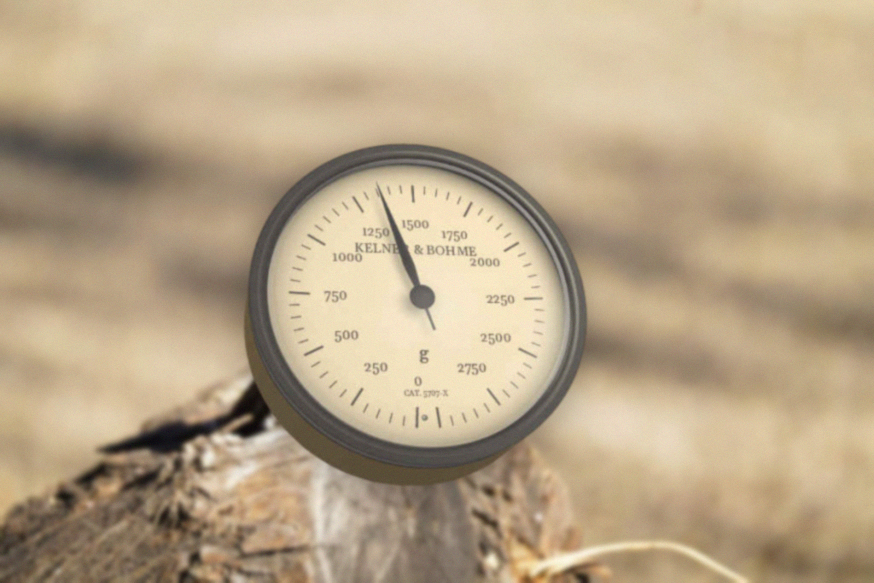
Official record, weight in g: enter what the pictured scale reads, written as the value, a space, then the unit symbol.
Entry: 1350 g
